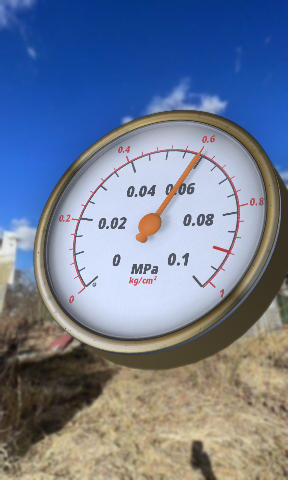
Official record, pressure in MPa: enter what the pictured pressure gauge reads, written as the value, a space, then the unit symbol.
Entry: 0.06 MPa
